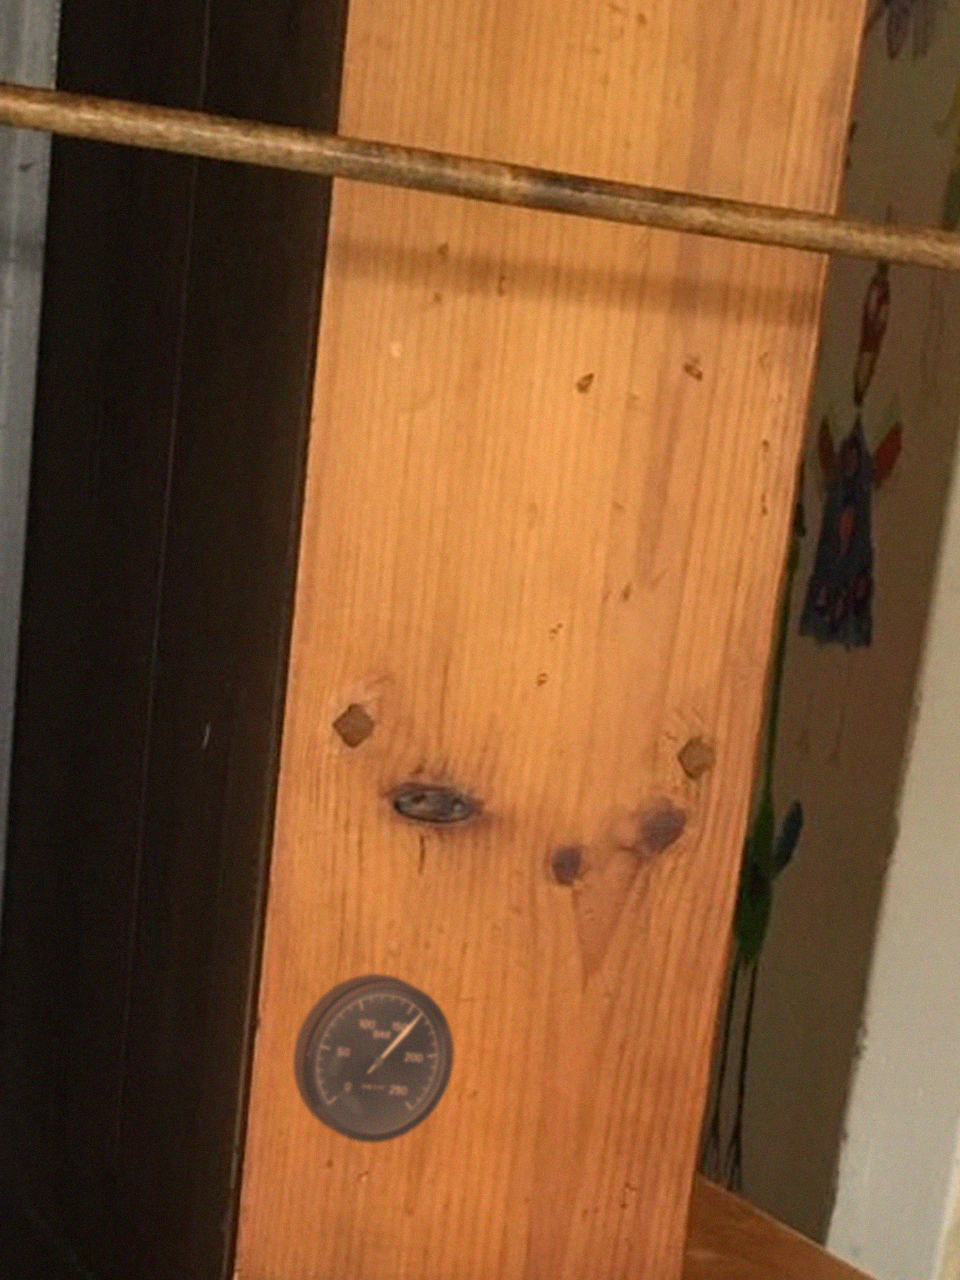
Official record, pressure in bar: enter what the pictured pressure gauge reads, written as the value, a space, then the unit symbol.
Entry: 160 bar
